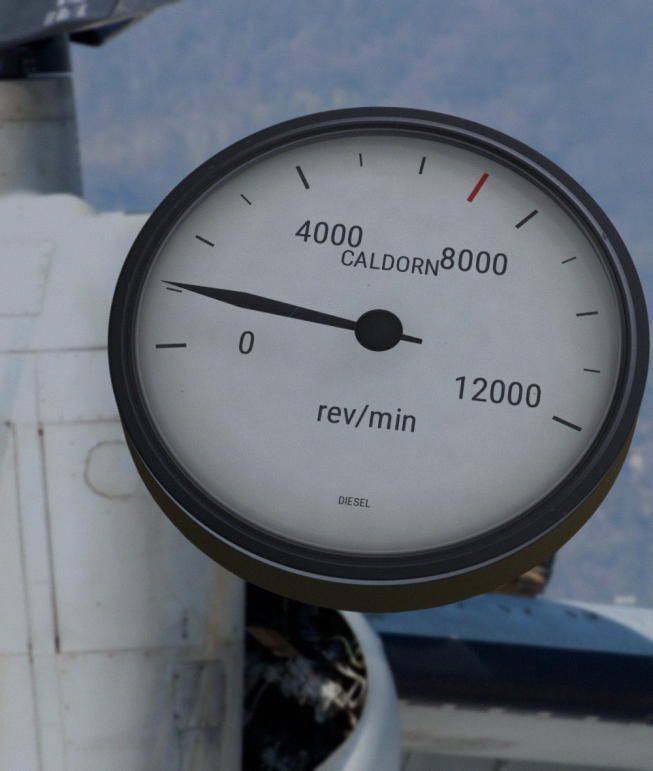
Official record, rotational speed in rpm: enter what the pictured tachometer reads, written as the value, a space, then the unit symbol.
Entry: 1000 rpm
